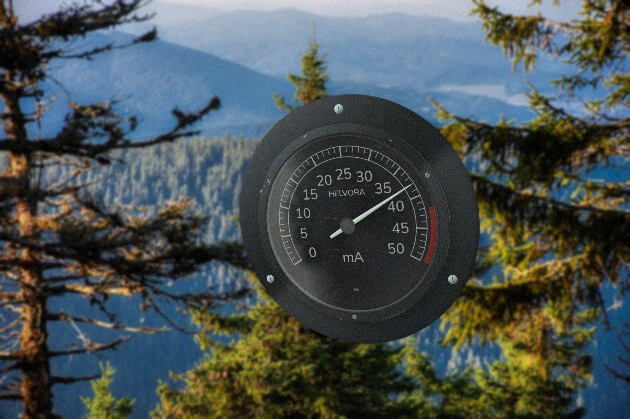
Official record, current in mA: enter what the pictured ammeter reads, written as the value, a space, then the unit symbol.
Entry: 38 mA
